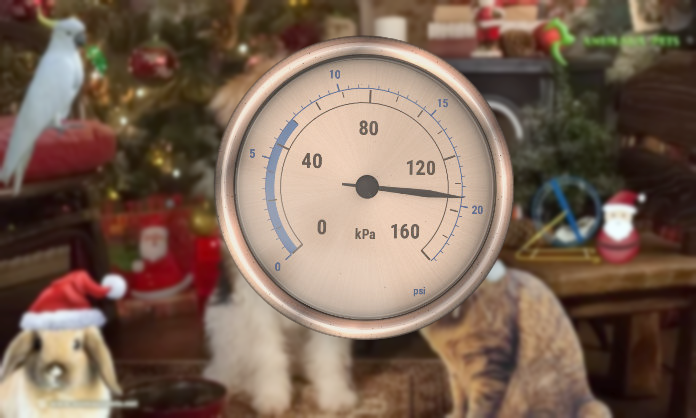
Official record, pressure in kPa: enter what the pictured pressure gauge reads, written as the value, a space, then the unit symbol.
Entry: 135 kPa
